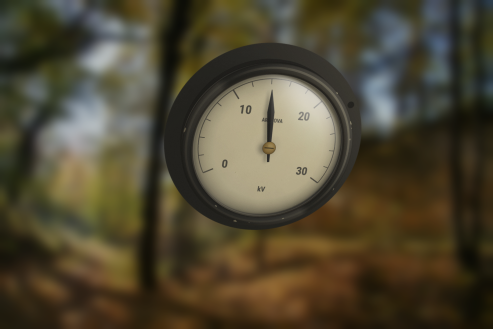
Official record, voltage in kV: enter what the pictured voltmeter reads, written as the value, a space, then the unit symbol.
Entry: 14 kV
